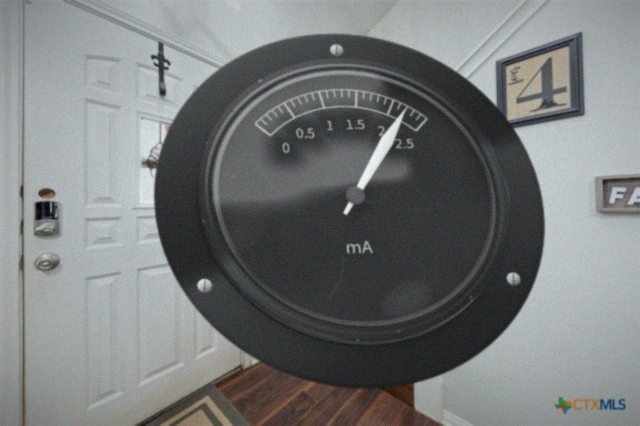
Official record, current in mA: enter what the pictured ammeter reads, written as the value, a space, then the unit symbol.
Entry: 2.2 mA
